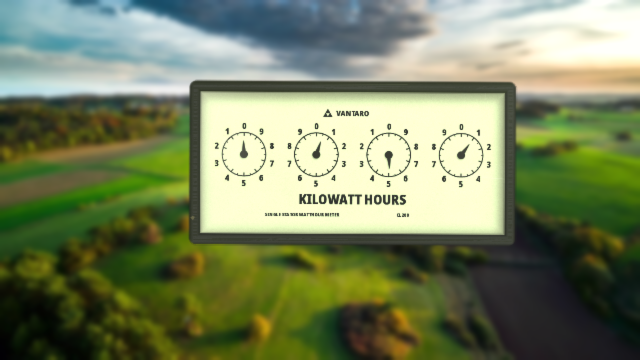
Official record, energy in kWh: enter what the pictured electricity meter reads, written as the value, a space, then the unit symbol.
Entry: 51 kWh
